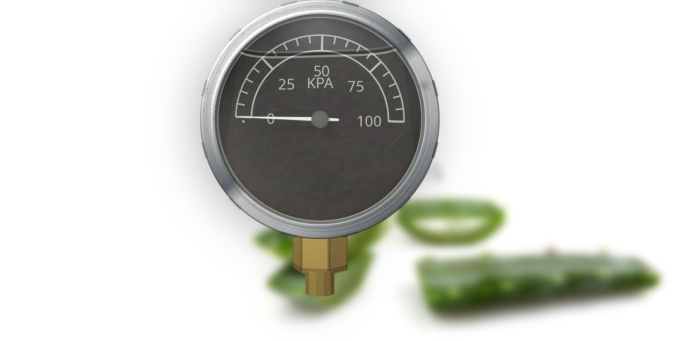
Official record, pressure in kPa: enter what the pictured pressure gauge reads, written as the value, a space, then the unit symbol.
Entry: 0 kPa
